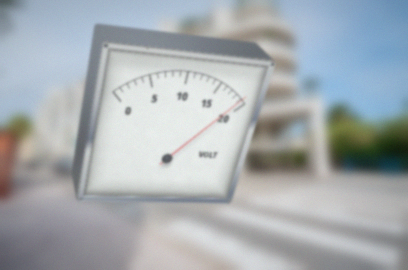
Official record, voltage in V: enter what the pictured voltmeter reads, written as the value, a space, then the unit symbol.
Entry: 19 V
